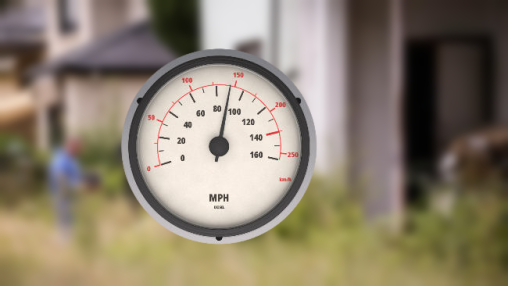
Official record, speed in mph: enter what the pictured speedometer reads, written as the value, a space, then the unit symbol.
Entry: 90 mph
